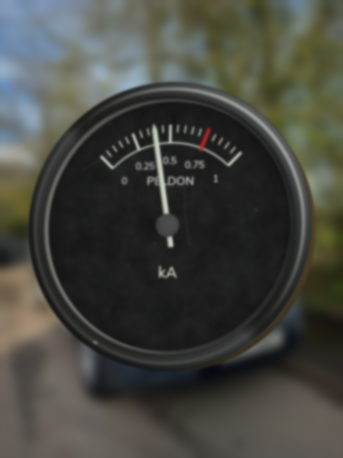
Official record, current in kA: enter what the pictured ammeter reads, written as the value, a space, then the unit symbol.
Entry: 0.4 kA
